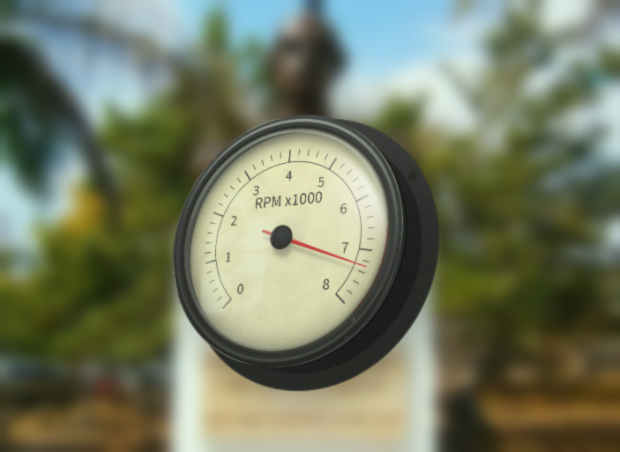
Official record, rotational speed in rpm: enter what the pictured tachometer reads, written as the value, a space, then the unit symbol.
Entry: 7300 rpm
